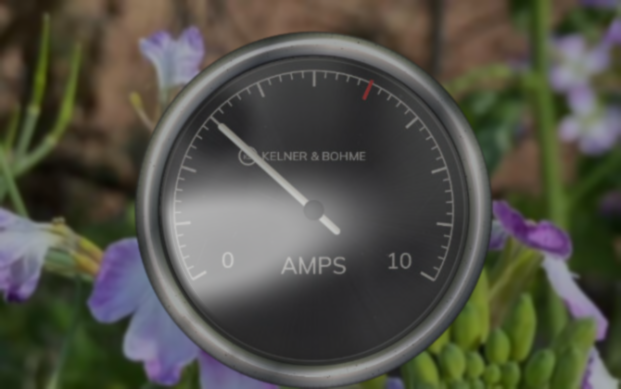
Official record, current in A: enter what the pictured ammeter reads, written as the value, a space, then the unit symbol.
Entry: 3 A
